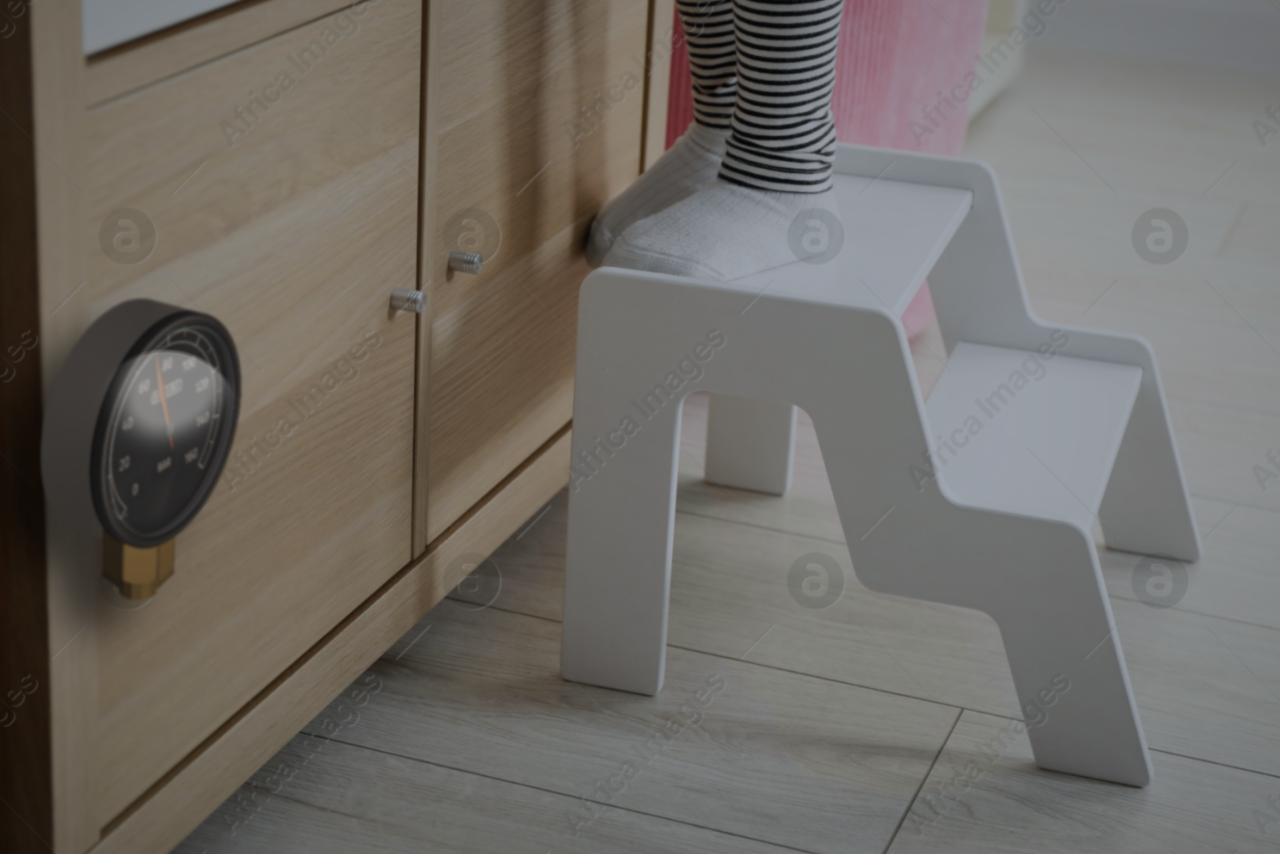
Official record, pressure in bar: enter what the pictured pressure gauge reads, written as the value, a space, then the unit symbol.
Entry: 70 bar
